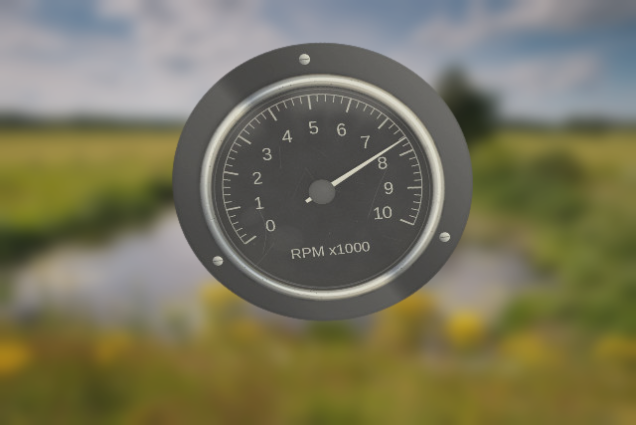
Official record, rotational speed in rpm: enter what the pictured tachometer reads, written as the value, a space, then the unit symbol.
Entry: 7600 rpm
